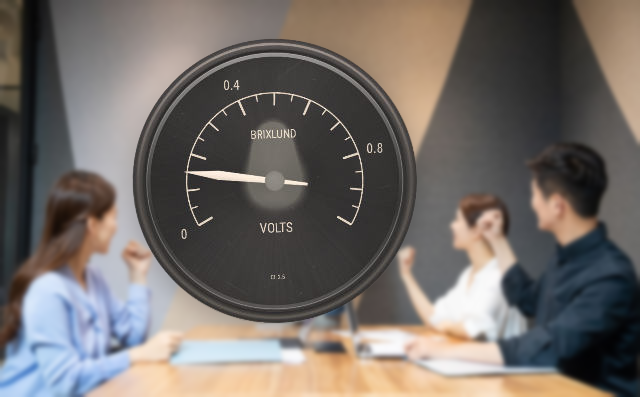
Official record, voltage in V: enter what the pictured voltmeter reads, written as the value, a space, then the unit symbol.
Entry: 0.15 V
